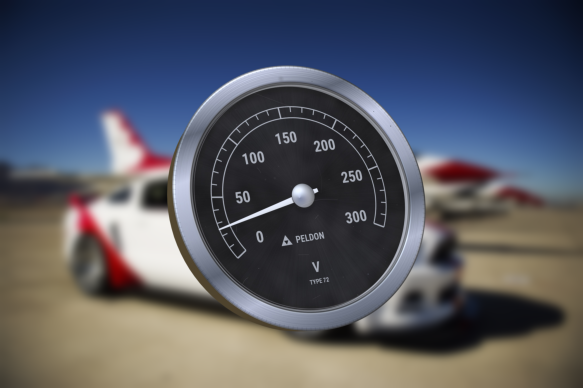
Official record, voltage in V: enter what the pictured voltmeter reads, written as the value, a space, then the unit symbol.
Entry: 25 V
